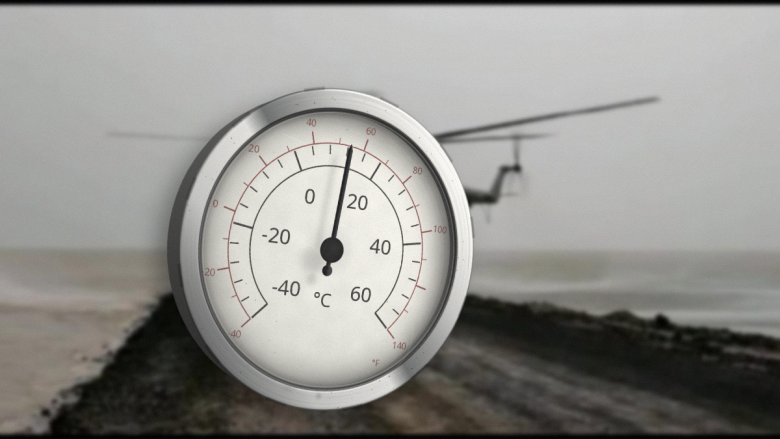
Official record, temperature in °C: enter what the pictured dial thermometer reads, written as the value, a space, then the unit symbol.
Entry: 12 °C
